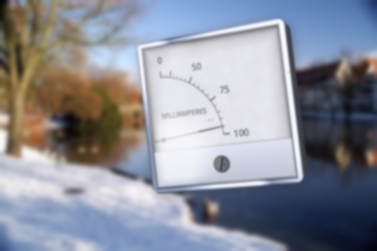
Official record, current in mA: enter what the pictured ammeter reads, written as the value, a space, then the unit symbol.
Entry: 95 mA
